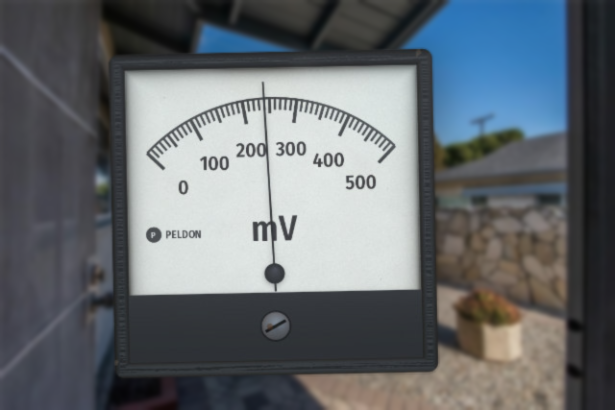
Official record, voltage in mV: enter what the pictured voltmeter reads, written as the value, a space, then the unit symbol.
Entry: 240 mV
